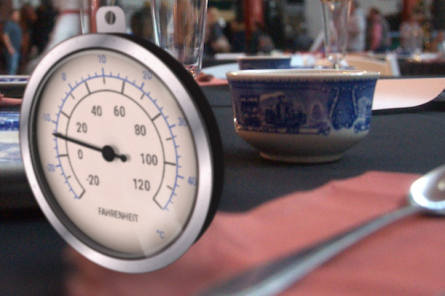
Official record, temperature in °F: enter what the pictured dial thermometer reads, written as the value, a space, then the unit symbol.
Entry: 10 °F
